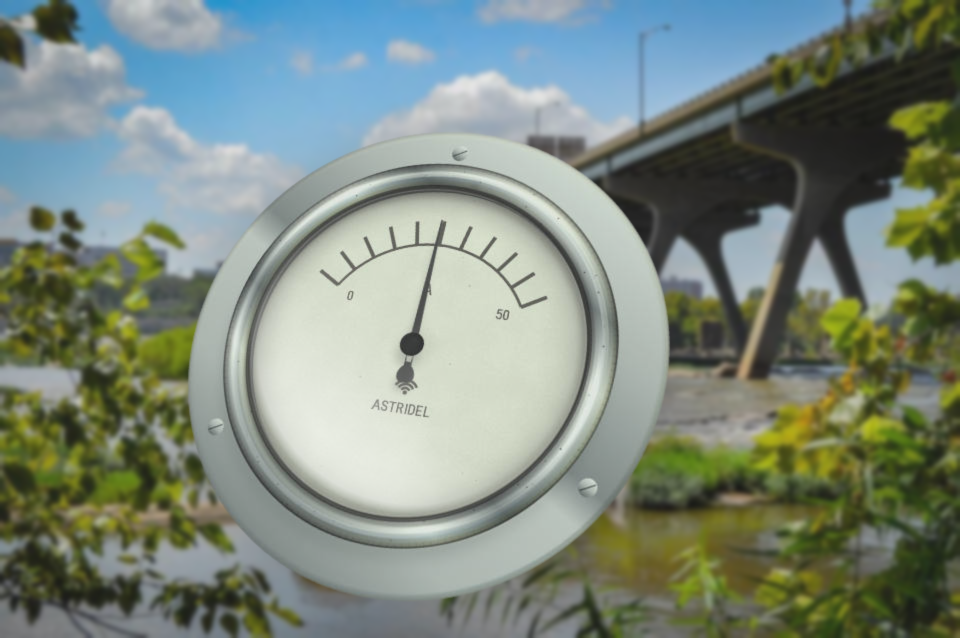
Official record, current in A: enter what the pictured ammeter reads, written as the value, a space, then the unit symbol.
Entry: 25 A
